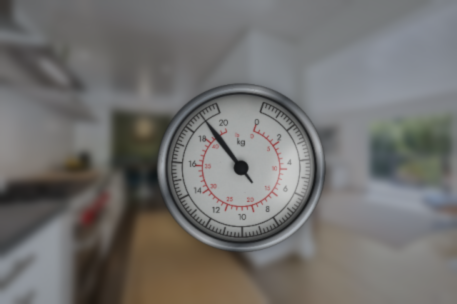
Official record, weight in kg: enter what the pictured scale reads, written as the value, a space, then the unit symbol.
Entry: 19 kg
